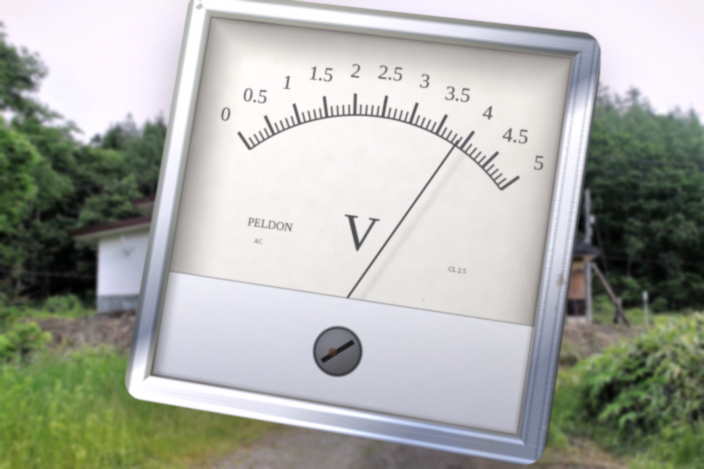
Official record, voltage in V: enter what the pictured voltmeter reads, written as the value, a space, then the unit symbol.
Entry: 3.9 V
